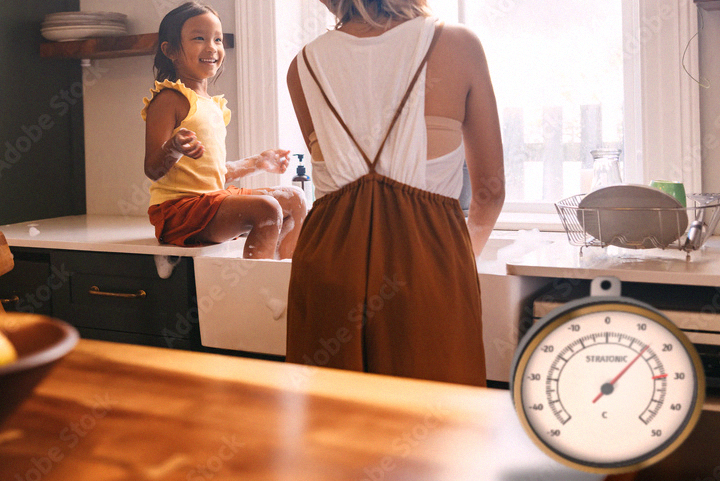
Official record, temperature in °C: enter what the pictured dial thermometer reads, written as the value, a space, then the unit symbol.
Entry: 15 °C
